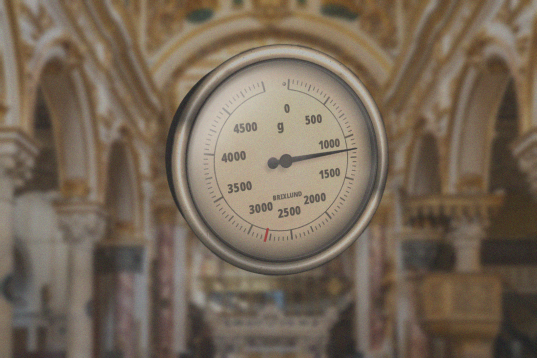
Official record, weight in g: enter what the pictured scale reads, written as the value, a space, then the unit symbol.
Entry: 1150 g
